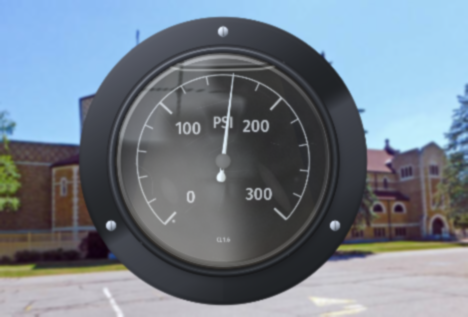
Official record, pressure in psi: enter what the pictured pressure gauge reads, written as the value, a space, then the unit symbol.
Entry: 160 psi
